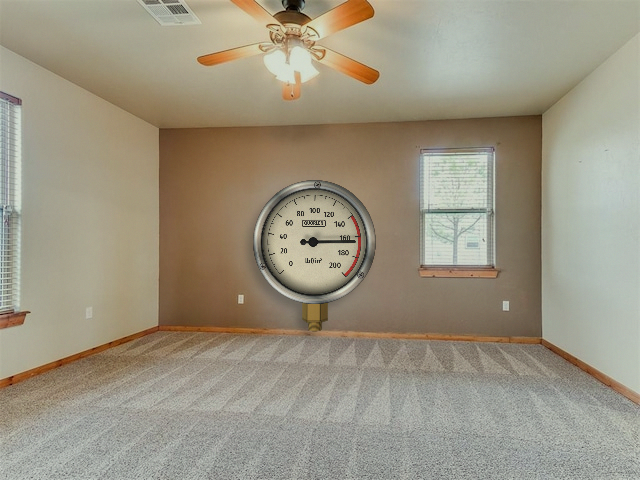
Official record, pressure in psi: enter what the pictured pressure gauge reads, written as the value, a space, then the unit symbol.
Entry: 165 psi
